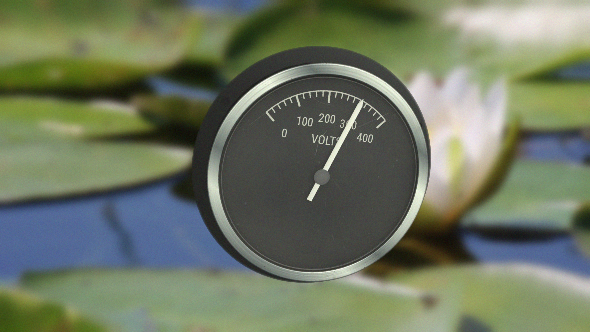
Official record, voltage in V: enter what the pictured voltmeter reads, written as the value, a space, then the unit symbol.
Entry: 300 V
